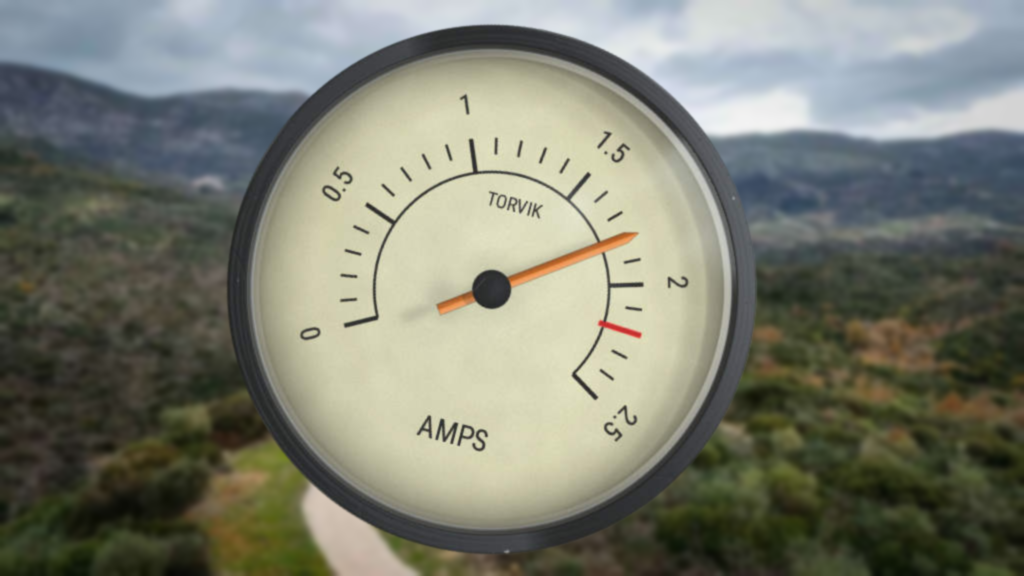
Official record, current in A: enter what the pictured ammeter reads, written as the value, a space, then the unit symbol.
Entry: 1.8 A
